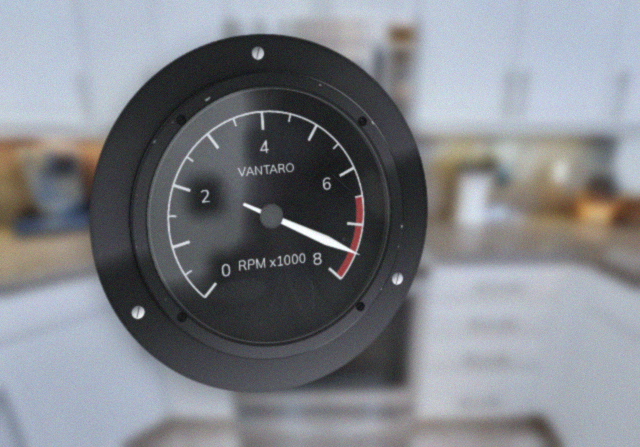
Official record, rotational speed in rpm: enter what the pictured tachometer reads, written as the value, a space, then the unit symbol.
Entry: 7500 rpm
